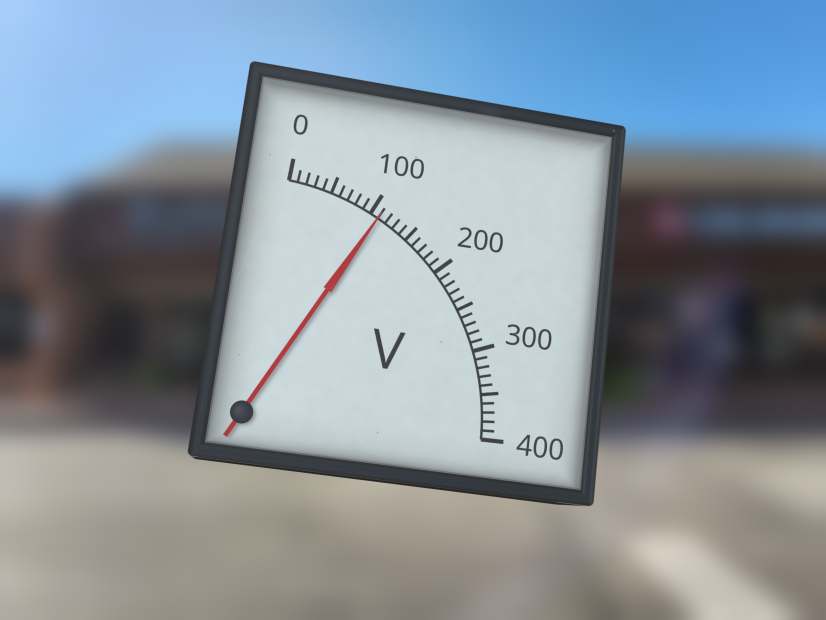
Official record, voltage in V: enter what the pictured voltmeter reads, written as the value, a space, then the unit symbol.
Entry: 110 V
